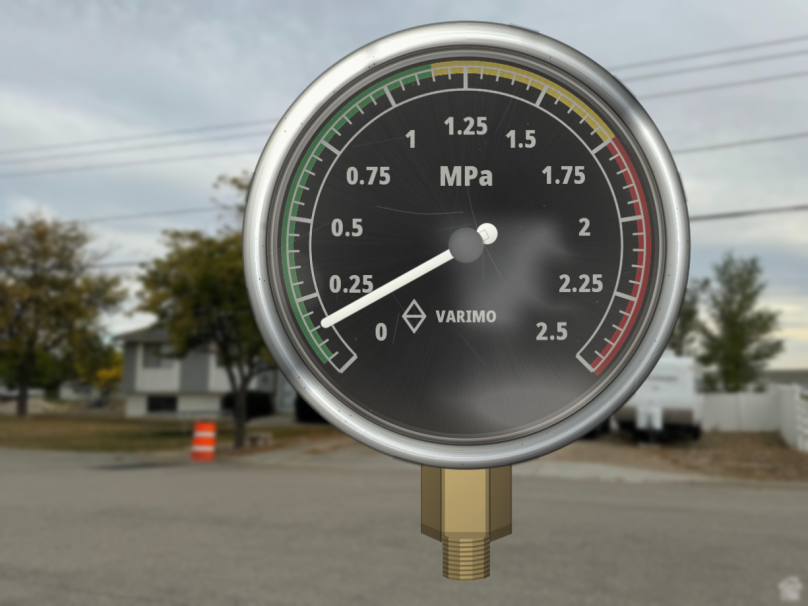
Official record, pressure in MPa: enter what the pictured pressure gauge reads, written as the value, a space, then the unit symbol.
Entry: 0.15 MPa
